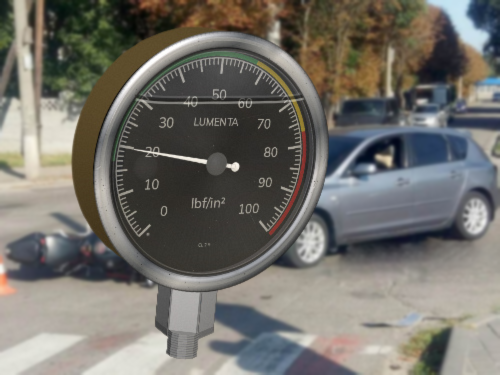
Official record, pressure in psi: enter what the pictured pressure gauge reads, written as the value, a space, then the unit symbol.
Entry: 20 psi
